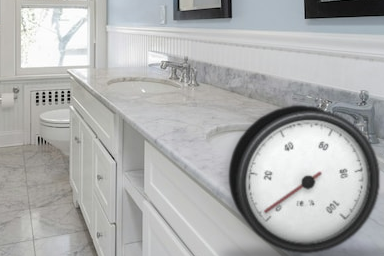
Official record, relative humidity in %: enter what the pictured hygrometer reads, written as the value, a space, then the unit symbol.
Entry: 4 %
